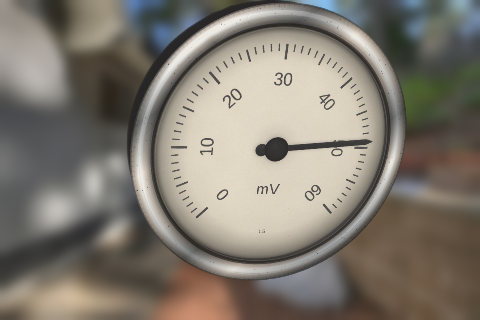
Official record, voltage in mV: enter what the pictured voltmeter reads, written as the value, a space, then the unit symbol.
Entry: 49 mV
